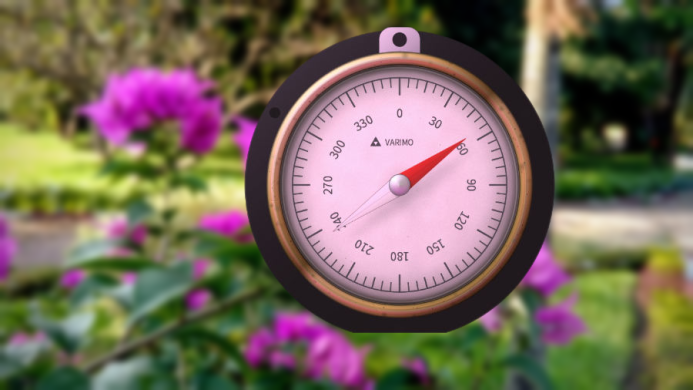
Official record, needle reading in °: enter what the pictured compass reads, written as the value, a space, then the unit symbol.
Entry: 55 °
